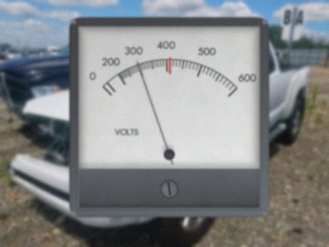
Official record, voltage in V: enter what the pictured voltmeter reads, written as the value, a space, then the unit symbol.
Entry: 300 V
